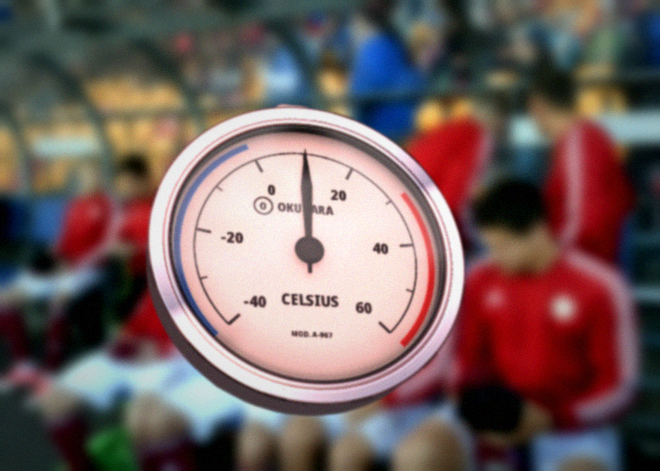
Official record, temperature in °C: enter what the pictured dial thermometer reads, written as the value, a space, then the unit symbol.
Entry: 10 °C
